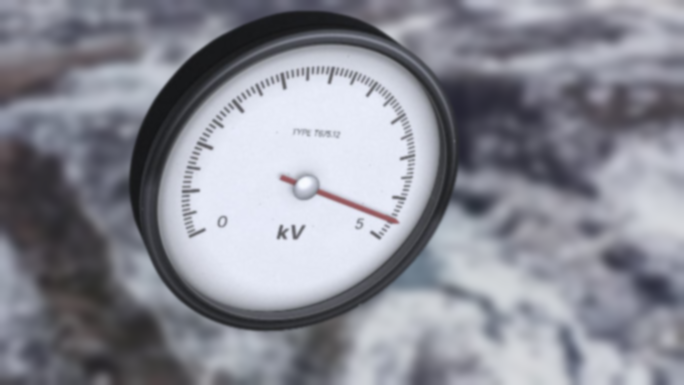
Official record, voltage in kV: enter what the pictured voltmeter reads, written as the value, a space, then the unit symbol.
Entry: 4.75 kV
